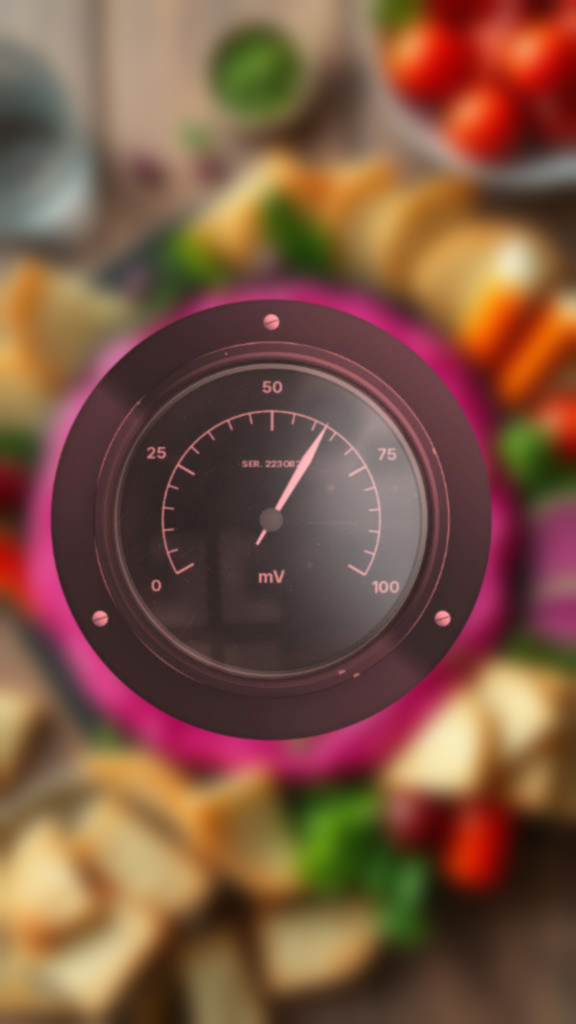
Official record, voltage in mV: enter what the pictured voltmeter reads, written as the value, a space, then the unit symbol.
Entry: 62.5 mV
